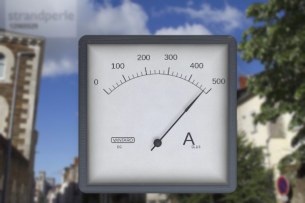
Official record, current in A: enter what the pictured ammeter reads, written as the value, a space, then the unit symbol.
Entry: 480 A
